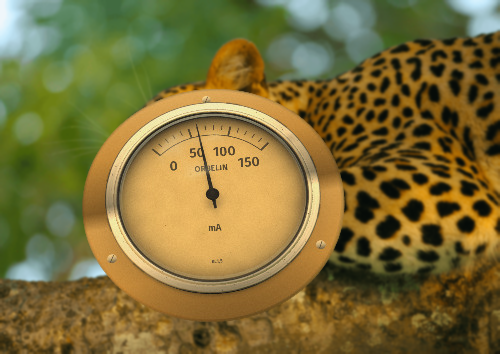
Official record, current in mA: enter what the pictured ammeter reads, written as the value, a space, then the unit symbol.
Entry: 60 mA
